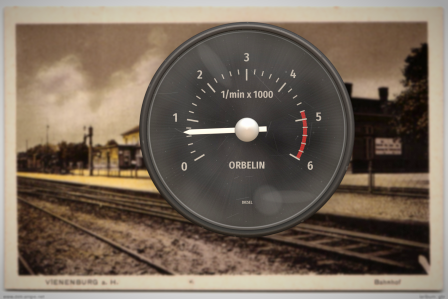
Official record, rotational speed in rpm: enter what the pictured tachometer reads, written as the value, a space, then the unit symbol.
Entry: 700 rpm
